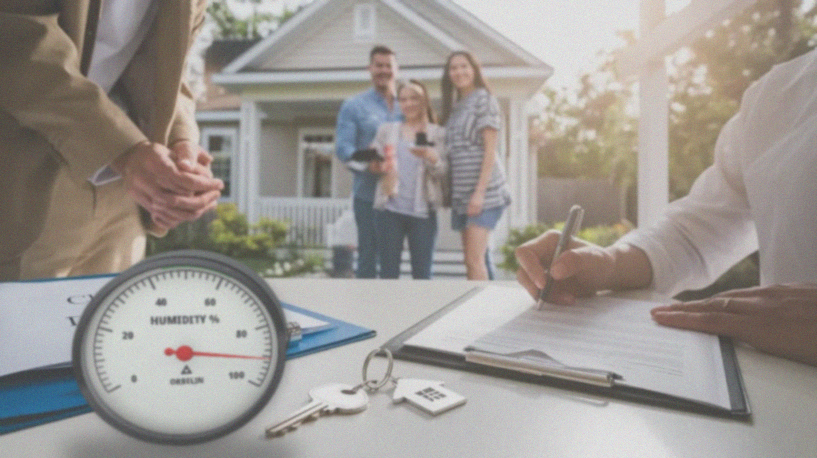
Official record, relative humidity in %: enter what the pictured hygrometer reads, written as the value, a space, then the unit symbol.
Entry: 90 %
